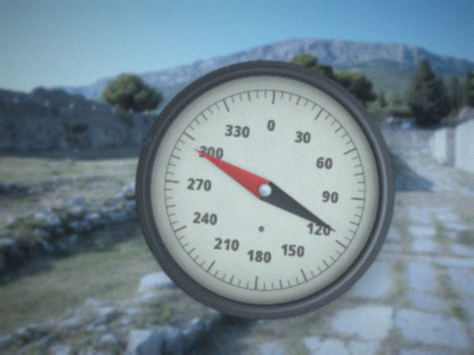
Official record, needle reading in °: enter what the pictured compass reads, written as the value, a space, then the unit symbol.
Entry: 295 °
